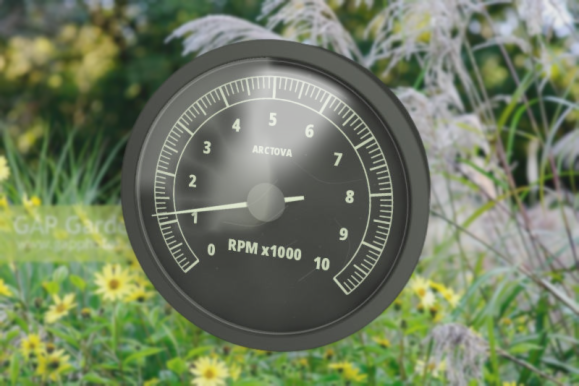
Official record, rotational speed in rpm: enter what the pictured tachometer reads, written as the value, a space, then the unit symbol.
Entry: 1200 rpm
